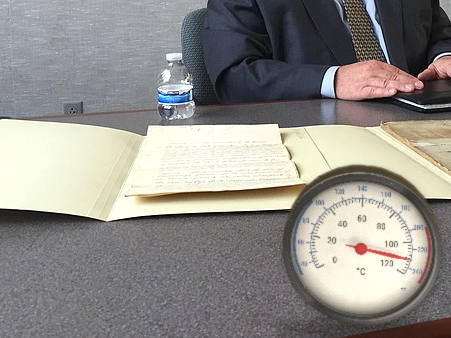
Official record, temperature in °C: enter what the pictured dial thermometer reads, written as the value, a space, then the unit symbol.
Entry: 110 °C
